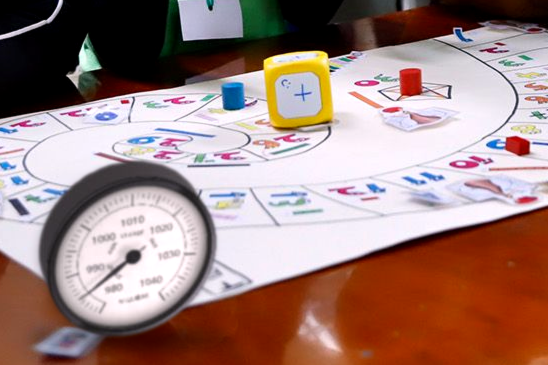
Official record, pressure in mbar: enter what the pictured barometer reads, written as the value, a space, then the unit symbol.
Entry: 985 mbar
